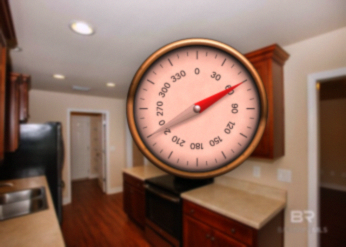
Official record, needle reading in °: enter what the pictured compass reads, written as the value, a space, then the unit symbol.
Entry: 60 °
